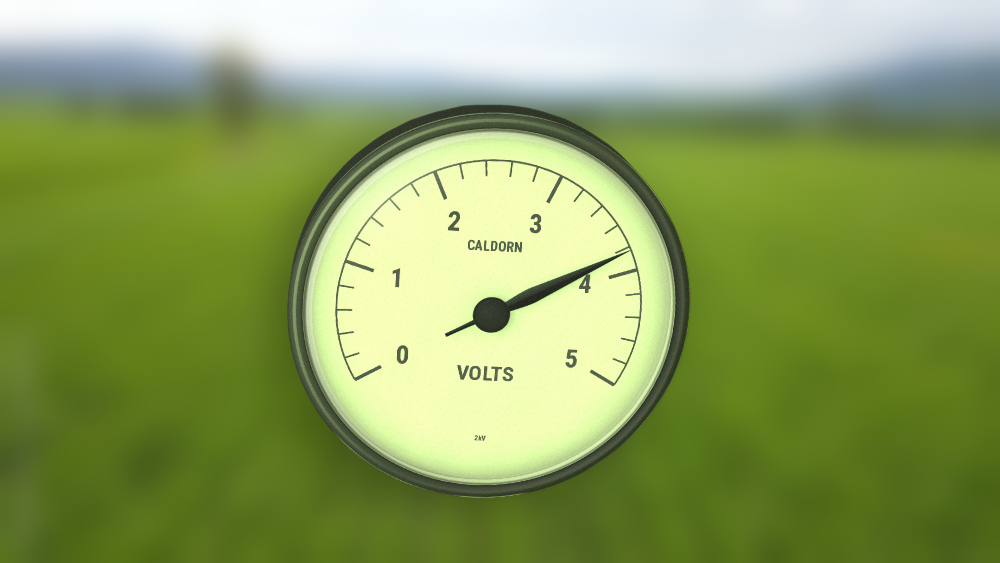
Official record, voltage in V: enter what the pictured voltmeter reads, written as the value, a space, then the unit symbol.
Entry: 3.8 V
